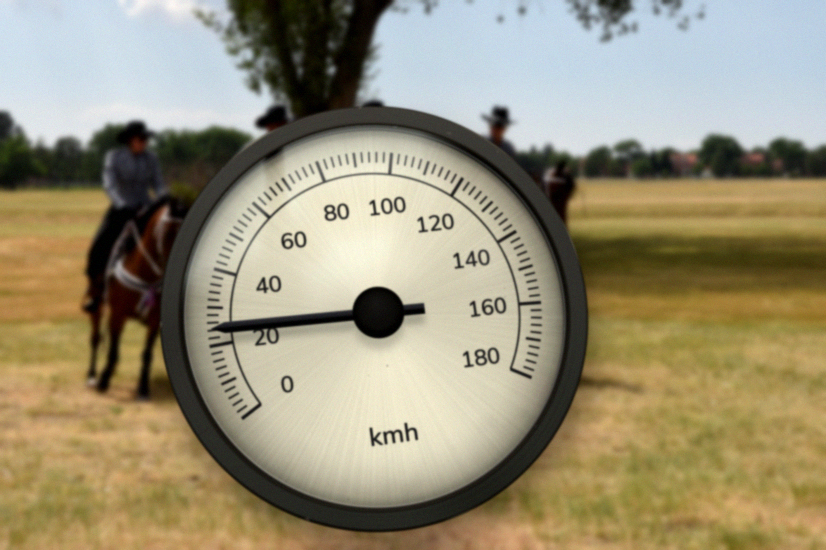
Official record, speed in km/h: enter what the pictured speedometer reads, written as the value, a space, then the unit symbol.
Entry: 24 km/h
